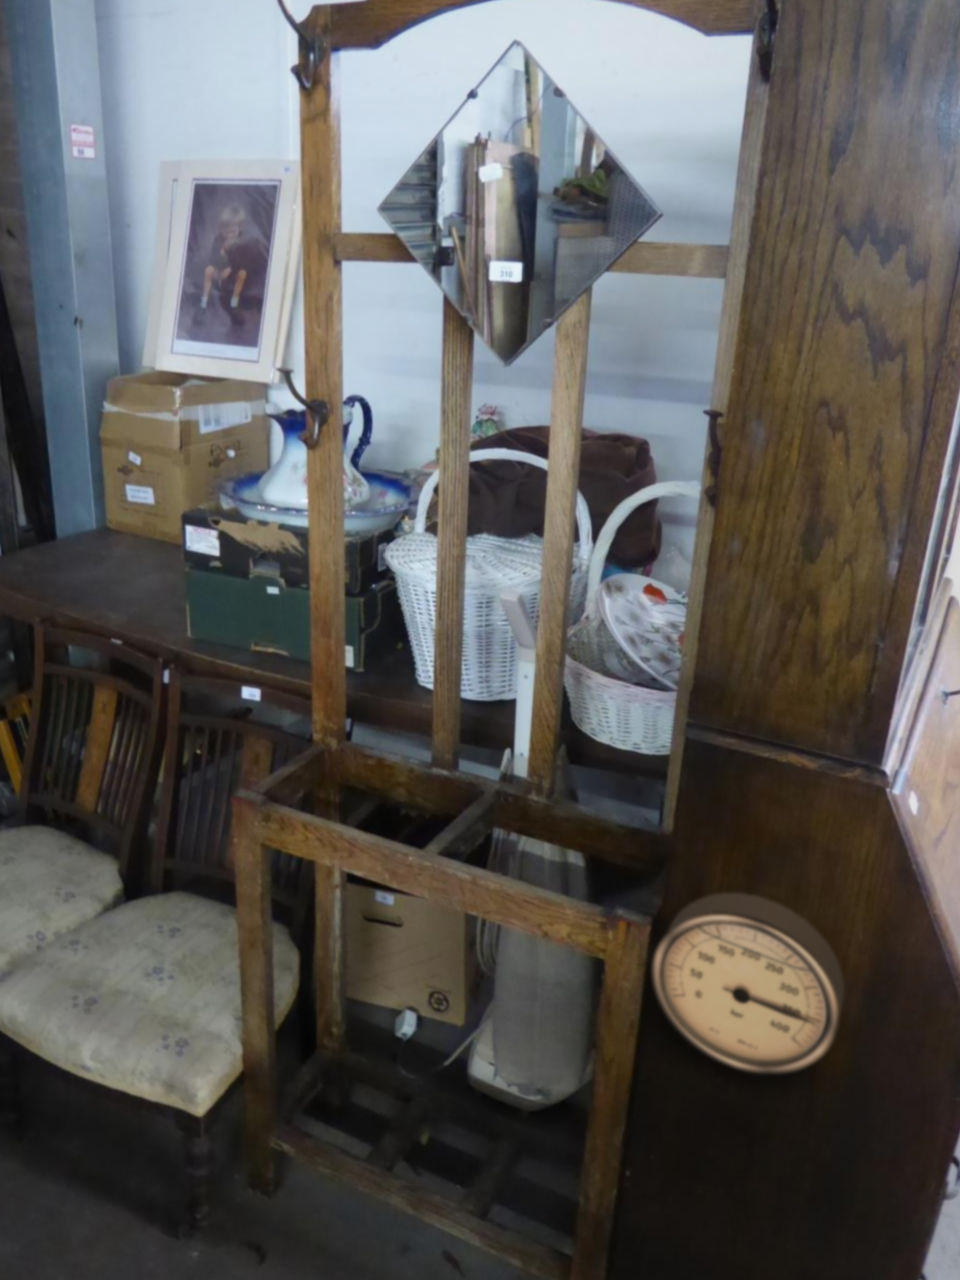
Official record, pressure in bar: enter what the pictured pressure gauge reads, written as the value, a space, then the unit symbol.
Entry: 350 bar
